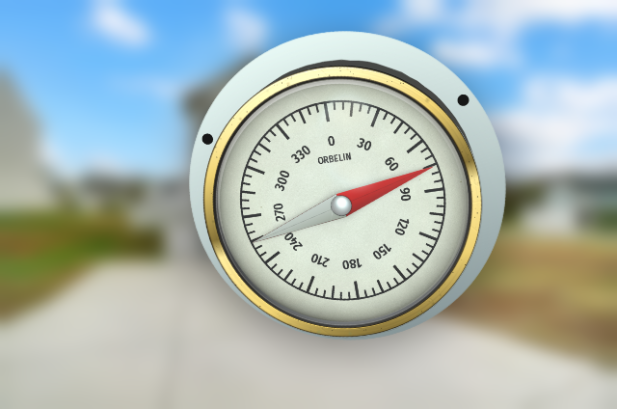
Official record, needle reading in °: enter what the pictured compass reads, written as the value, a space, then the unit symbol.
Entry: 75 °
